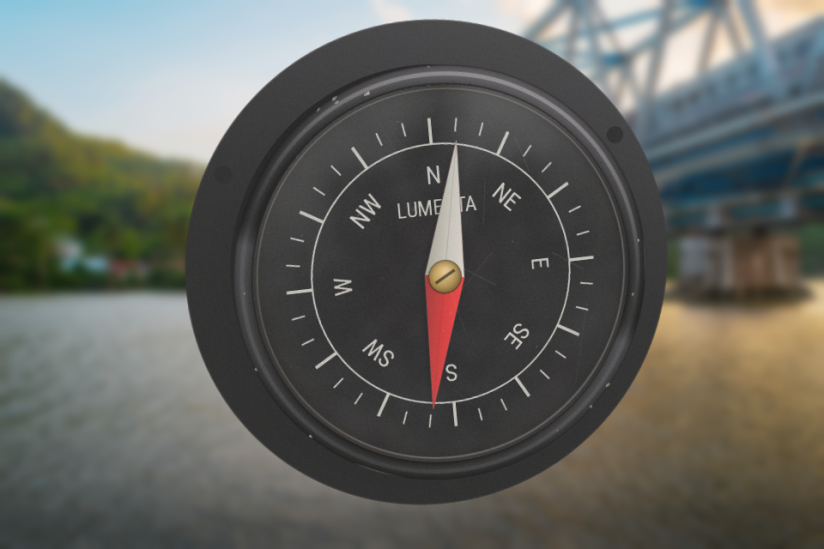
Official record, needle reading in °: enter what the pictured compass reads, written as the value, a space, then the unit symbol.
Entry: 190 °
